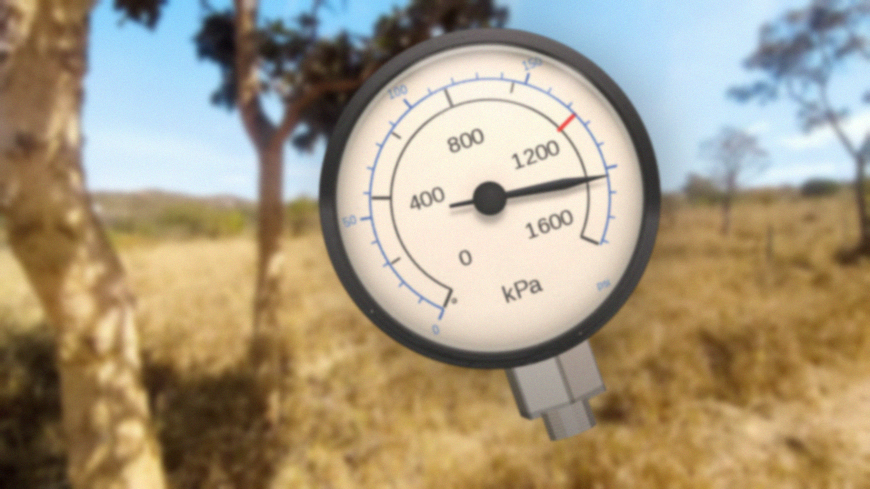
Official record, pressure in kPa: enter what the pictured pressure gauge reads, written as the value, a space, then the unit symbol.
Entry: 1400 kPa
